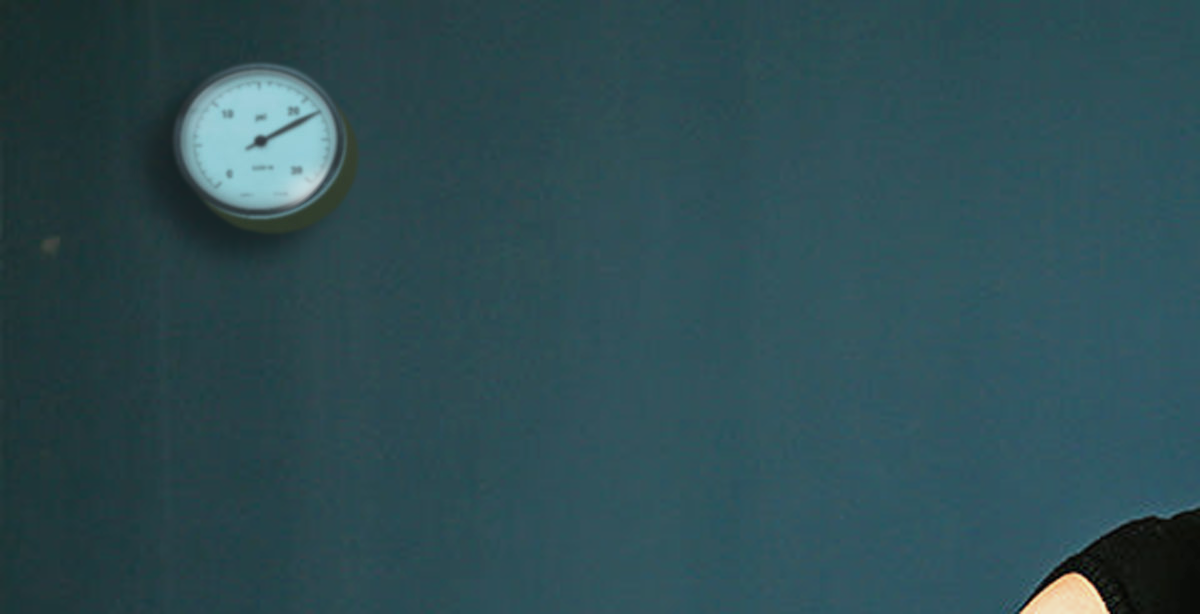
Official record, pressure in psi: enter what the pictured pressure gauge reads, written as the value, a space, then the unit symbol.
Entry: 22 psi
